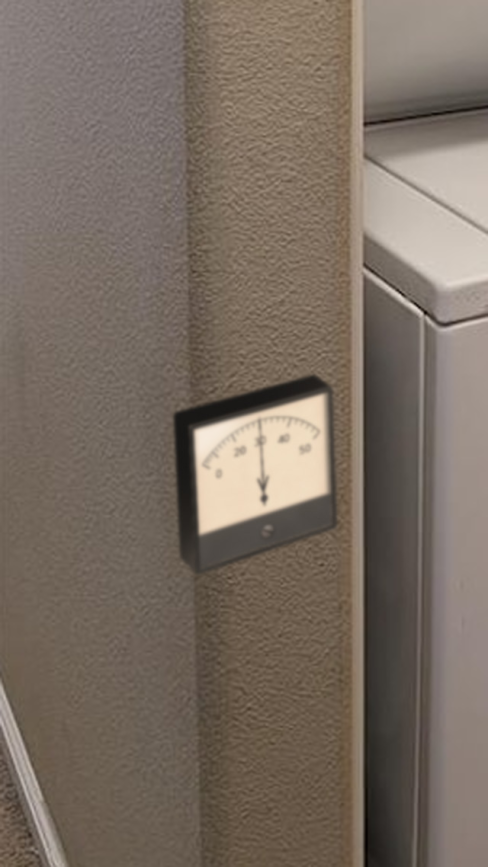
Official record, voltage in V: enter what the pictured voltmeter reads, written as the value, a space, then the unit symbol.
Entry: 30 V
